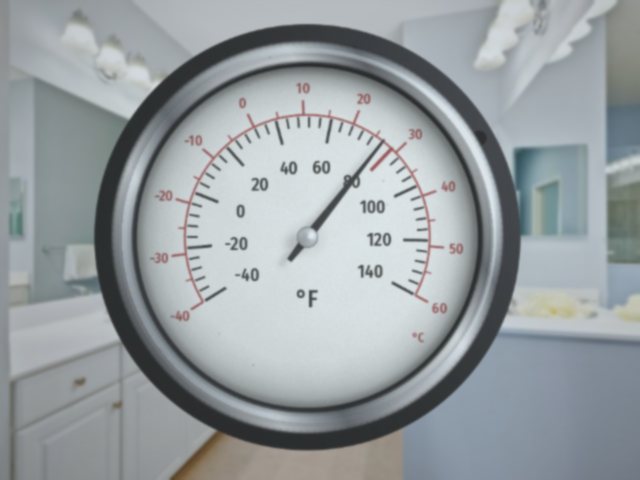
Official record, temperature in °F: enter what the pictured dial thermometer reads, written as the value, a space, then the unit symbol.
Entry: 80 °F
